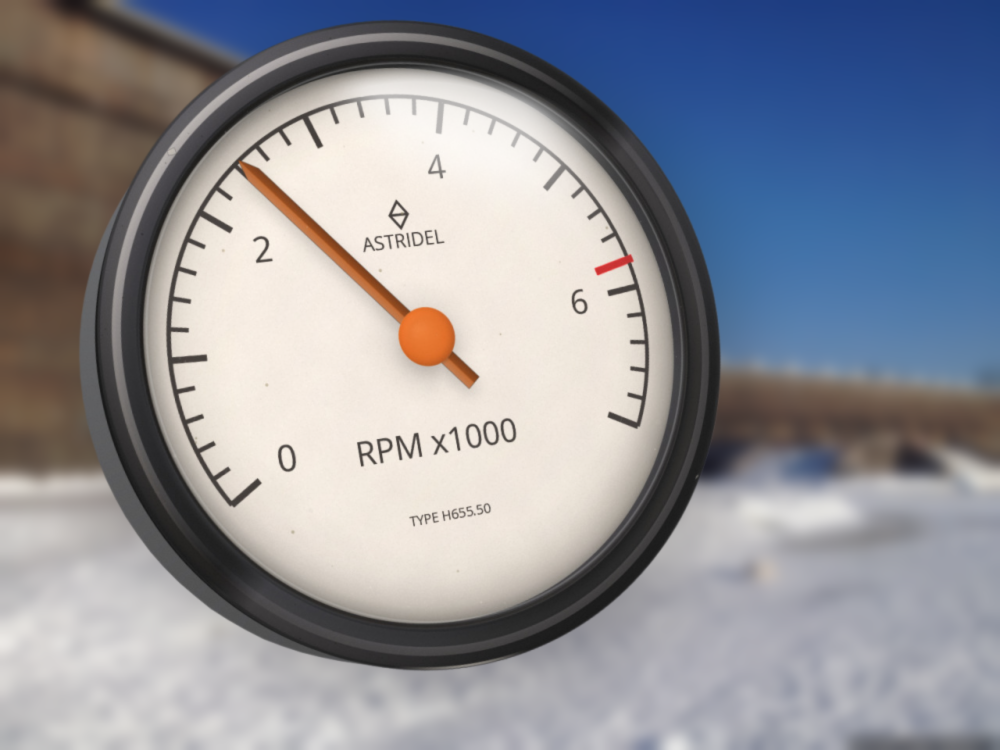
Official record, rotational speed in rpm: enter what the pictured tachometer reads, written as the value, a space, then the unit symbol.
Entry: 2400 rpm
